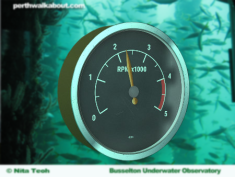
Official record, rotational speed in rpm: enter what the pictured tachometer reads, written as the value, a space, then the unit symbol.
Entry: 2250 rpm
